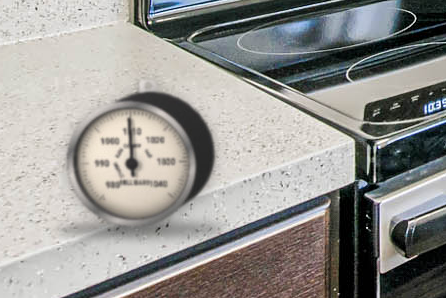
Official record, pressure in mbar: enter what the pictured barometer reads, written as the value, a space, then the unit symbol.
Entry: 1010 mbar
